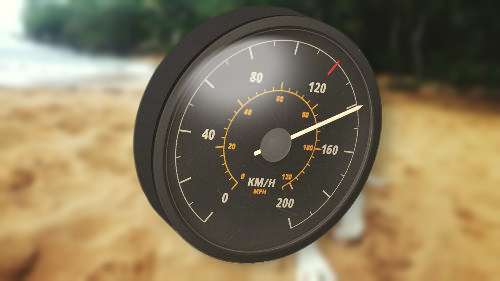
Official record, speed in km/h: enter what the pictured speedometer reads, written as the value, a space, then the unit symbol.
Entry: 140 km/h
